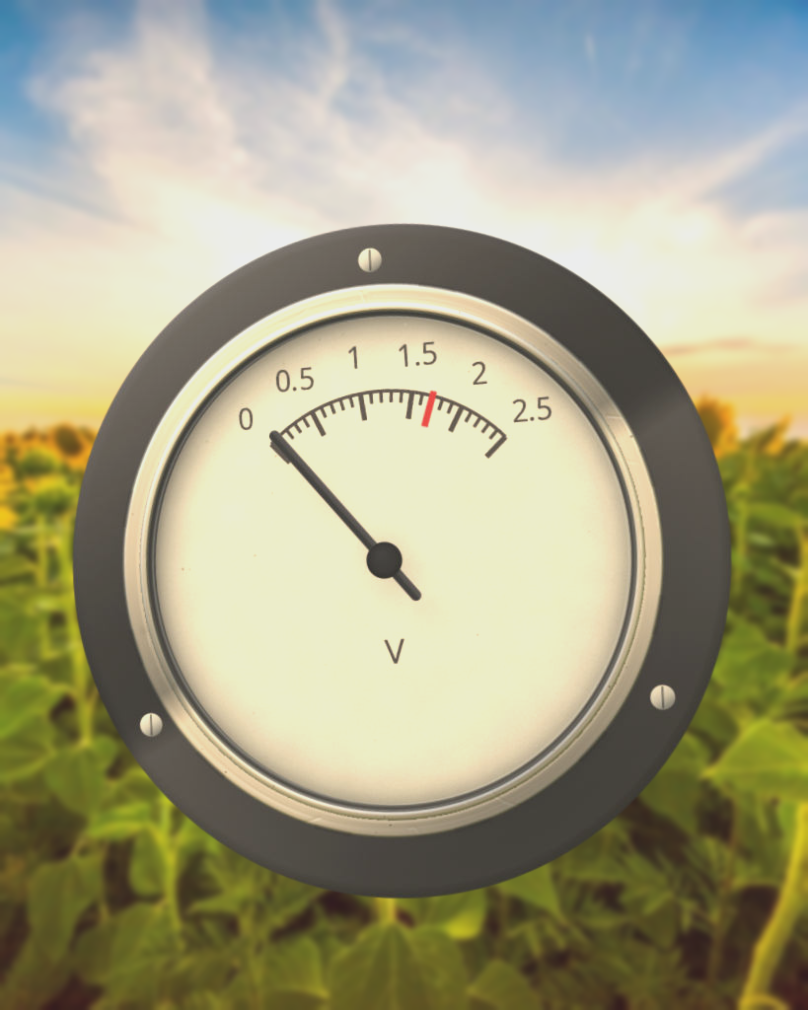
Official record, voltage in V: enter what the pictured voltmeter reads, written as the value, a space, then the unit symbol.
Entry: 0.1 V
